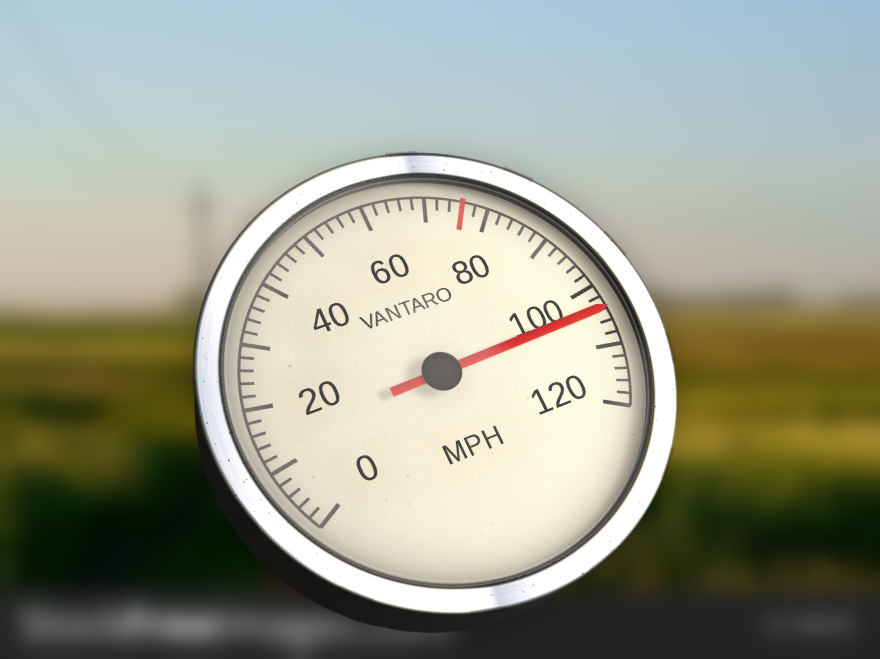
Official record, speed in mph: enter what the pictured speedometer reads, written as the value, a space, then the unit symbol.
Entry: 104 mph
